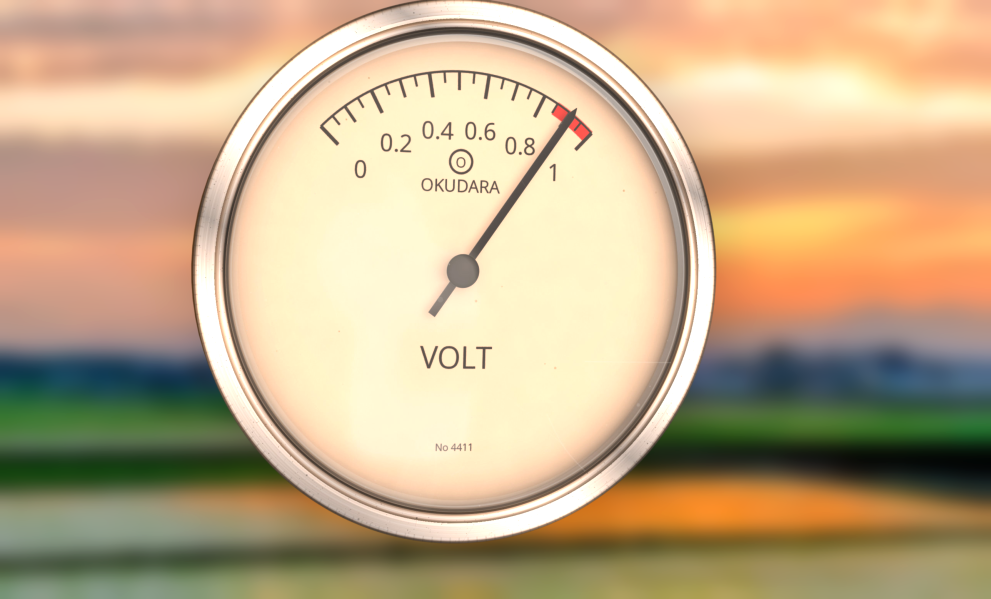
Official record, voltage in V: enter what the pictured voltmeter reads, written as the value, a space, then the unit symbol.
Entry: 0.9 V
